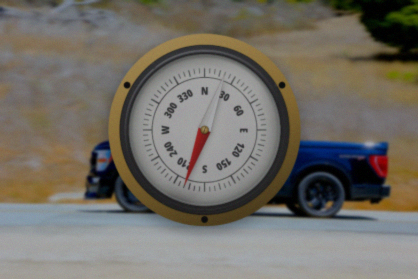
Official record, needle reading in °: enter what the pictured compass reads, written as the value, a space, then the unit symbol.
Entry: 200 °
